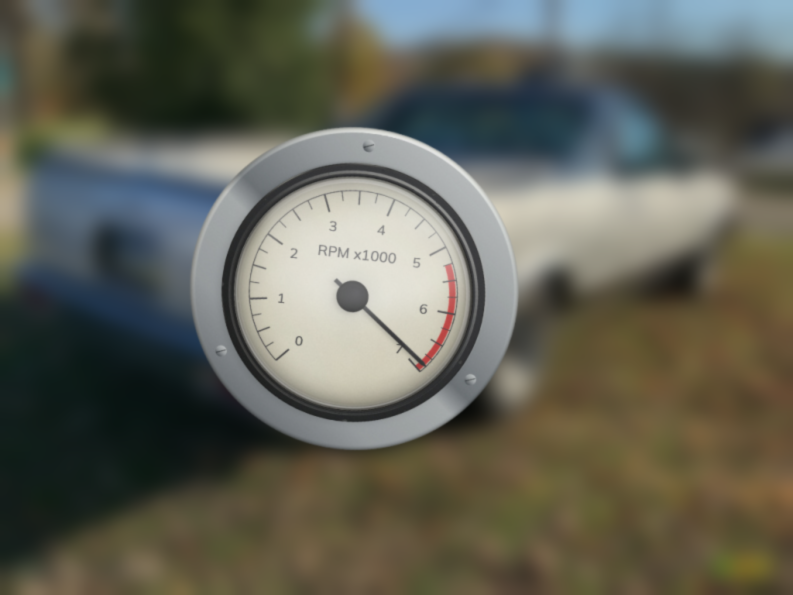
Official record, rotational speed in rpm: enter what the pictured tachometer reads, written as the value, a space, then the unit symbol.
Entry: 6875 rpm
